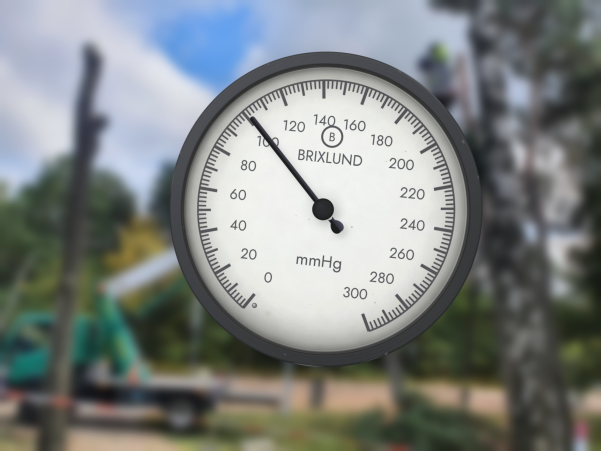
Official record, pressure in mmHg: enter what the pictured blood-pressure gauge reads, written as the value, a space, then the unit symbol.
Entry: 102 mmHg
